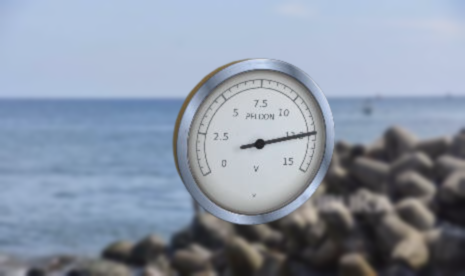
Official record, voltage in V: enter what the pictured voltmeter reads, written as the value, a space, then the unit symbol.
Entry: 12.5 V
